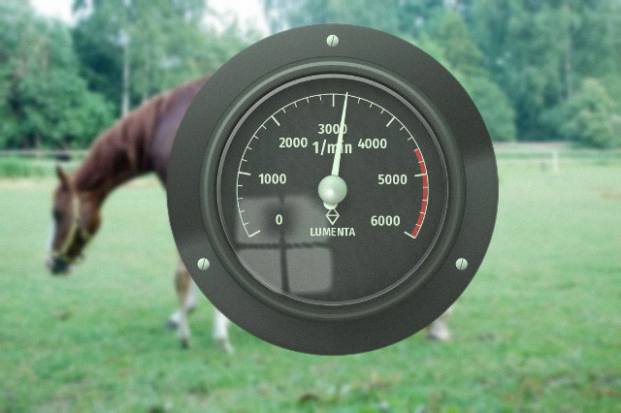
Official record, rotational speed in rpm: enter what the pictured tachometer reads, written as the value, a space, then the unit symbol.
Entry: 3200 rpm
